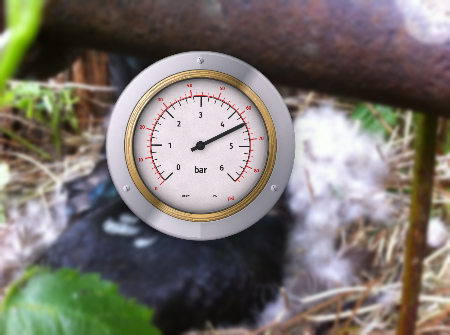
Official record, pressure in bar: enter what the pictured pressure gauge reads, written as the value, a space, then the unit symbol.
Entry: 4.4 bar
